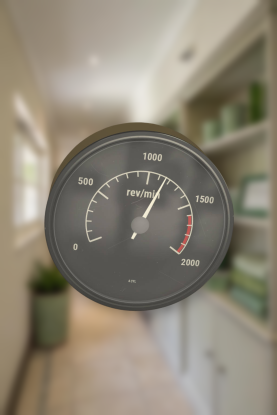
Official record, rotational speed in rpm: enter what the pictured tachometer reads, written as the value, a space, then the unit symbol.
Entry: 1150 rpm
